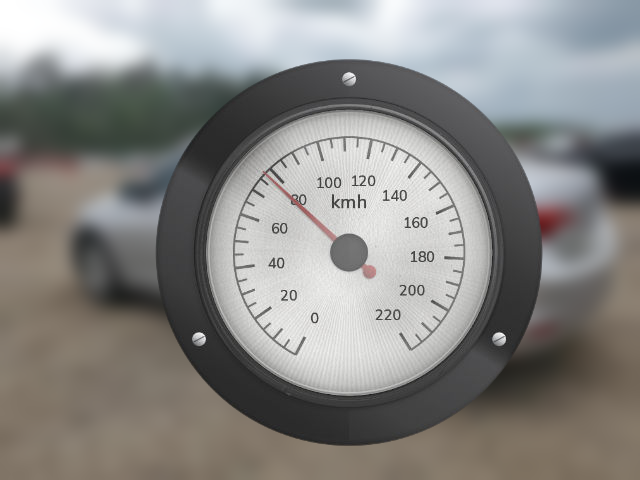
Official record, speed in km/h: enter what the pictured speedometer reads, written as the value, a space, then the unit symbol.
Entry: 77.5 km/h
